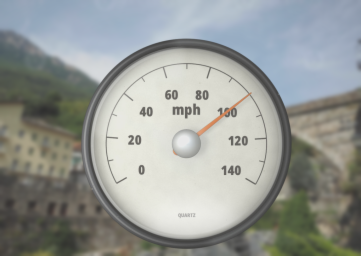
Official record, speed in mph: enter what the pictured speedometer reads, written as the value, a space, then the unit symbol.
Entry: 100 mph
